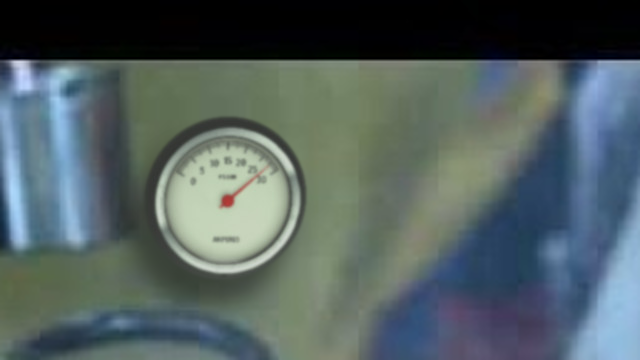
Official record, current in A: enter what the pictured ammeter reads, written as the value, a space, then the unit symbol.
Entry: 27.5 A
